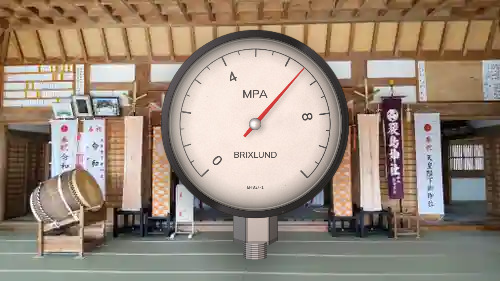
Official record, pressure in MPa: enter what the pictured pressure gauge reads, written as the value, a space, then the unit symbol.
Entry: 6.5 MPa
